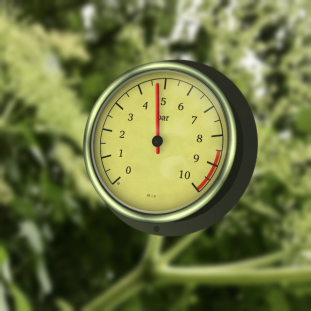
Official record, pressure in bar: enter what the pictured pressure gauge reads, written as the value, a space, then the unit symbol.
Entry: 4.75 bar
